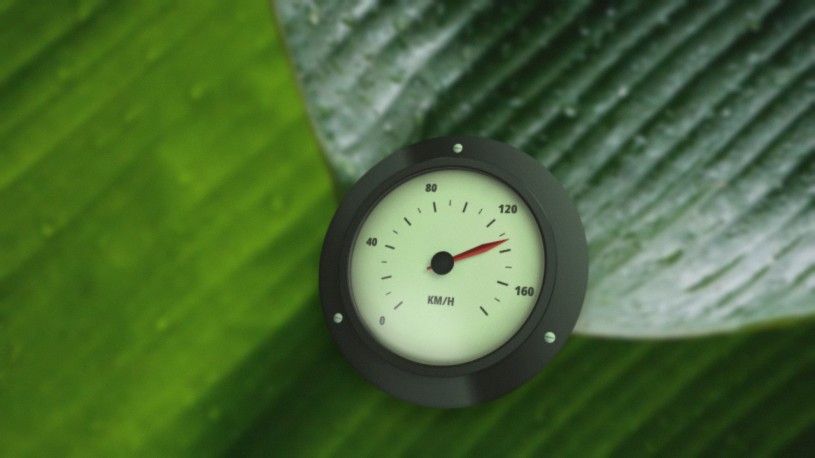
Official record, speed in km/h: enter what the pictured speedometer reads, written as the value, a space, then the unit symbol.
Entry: 135 km/h
